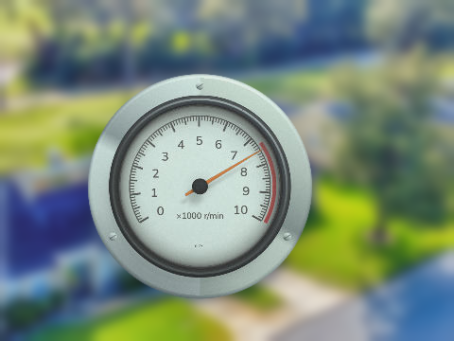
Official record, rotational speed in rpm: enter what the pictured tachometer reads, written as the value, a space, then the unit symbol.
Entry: 7500 rpm
